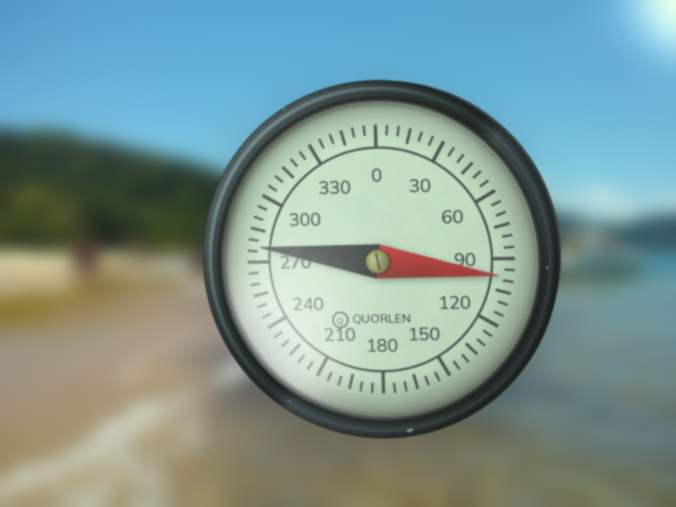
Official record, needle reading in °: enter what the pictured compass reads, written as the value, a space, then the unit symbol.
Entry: 97.5 °
